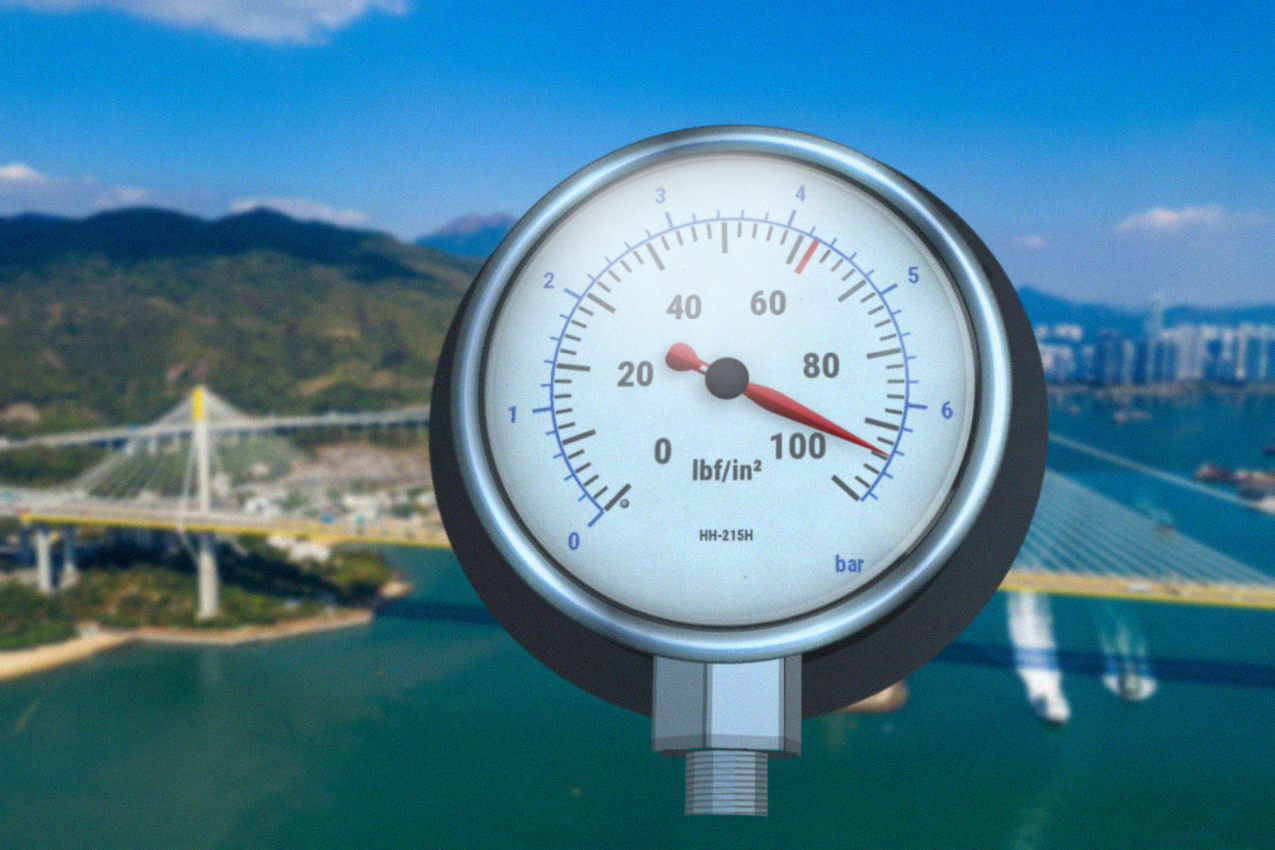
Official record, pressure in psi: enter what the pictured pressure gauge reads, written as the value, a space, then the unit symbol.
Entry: 94 psi
